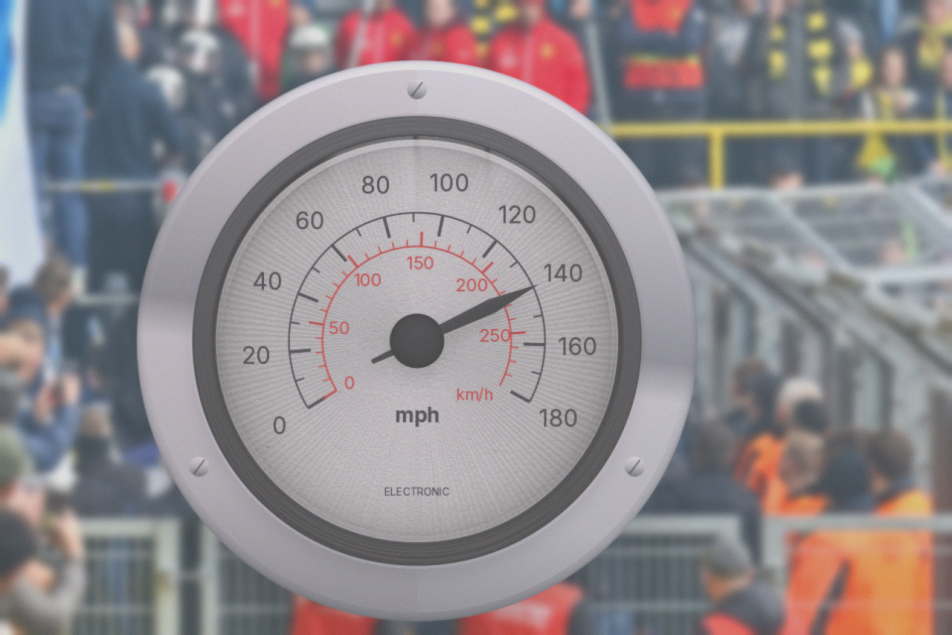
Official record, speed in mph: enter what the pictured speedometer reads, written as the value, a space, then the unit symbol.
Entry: 140 mph
